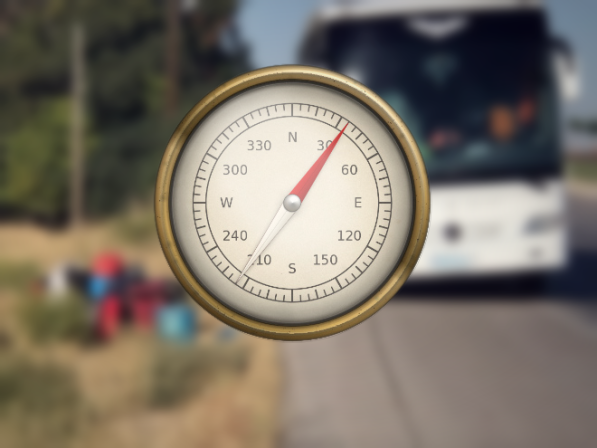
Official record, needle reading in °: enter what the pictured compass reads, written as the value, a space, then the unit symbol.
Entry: 35 °
